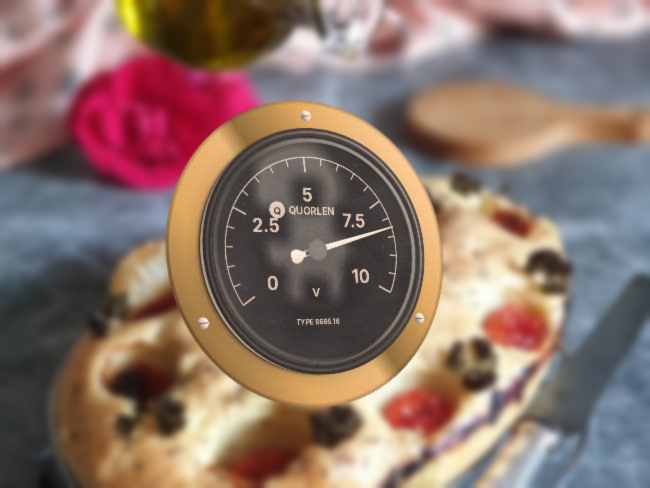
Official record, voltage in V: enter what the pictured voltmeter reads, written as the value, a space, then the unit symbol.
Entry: 8.25 V
